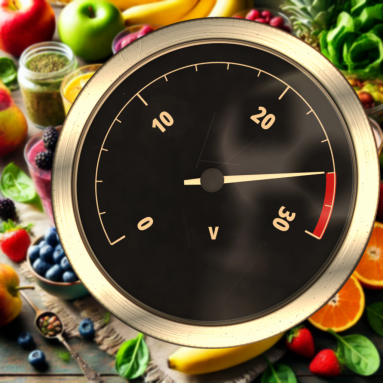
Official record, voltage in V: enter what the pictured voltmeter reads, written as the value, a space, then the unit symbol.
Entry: 26 V
